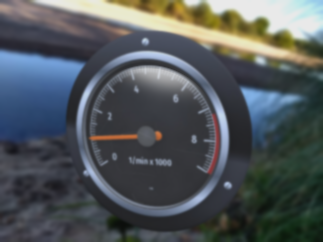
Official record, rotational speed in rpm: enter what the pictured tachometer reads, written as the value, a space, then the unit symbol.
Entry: 1000 rpm
